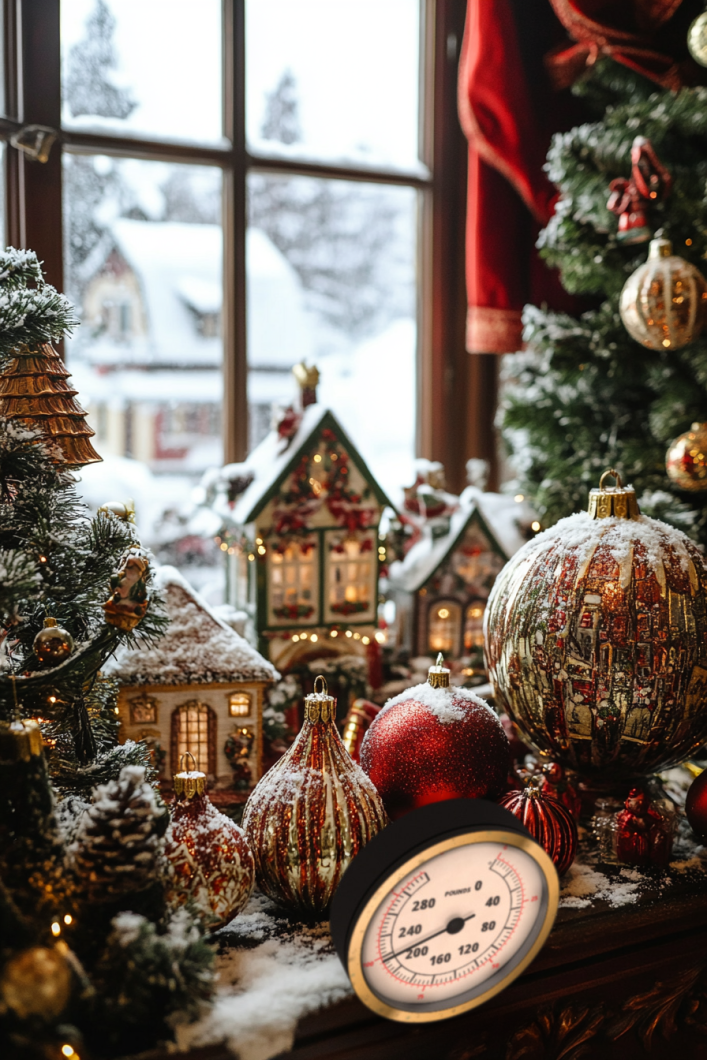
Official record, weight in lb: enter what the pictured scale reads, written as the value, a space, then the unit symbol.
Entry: 220 lb
